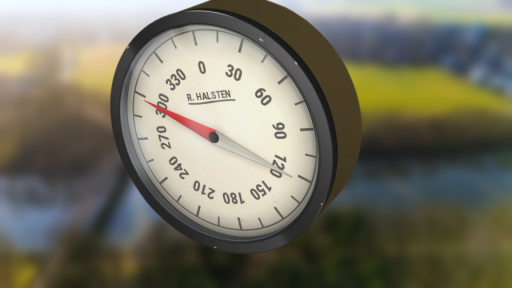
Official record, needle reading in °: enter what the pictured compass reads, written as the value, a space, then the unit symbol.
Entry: 300 °
